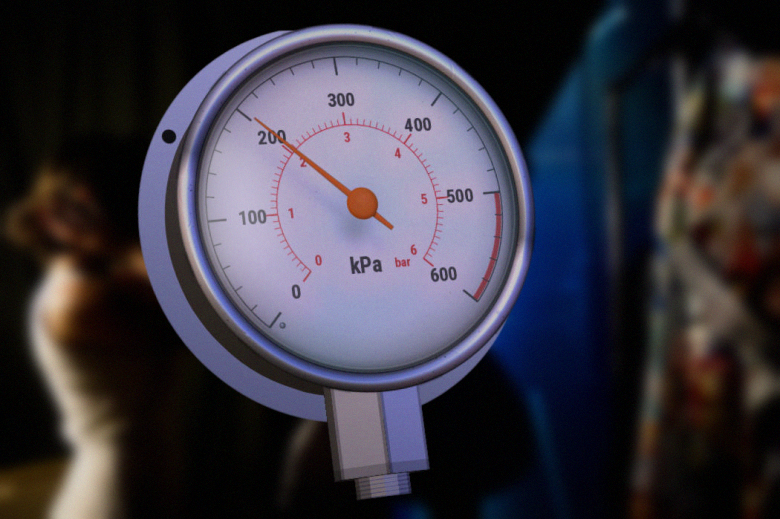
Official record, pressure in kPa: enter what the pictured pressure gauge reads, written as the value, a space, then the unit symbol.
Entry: 200 kPa
